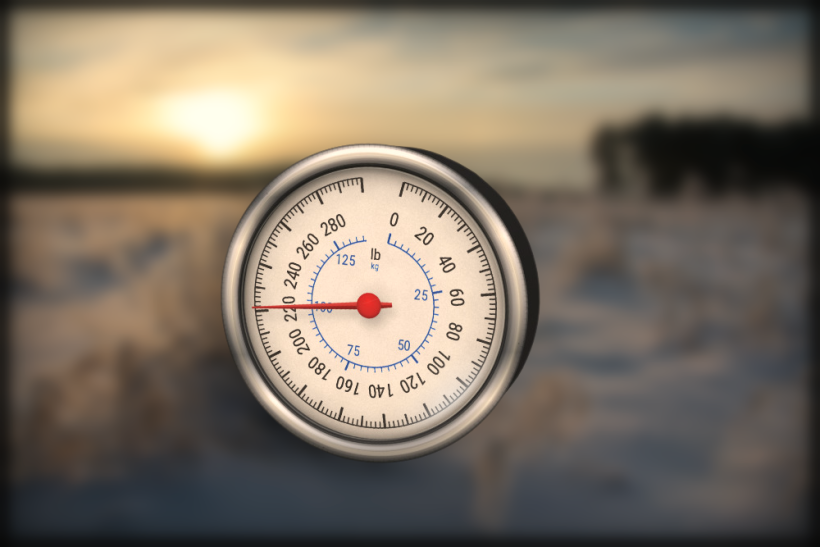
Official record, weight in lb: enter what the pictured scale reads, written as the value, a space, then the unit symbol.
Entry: 222 lb
